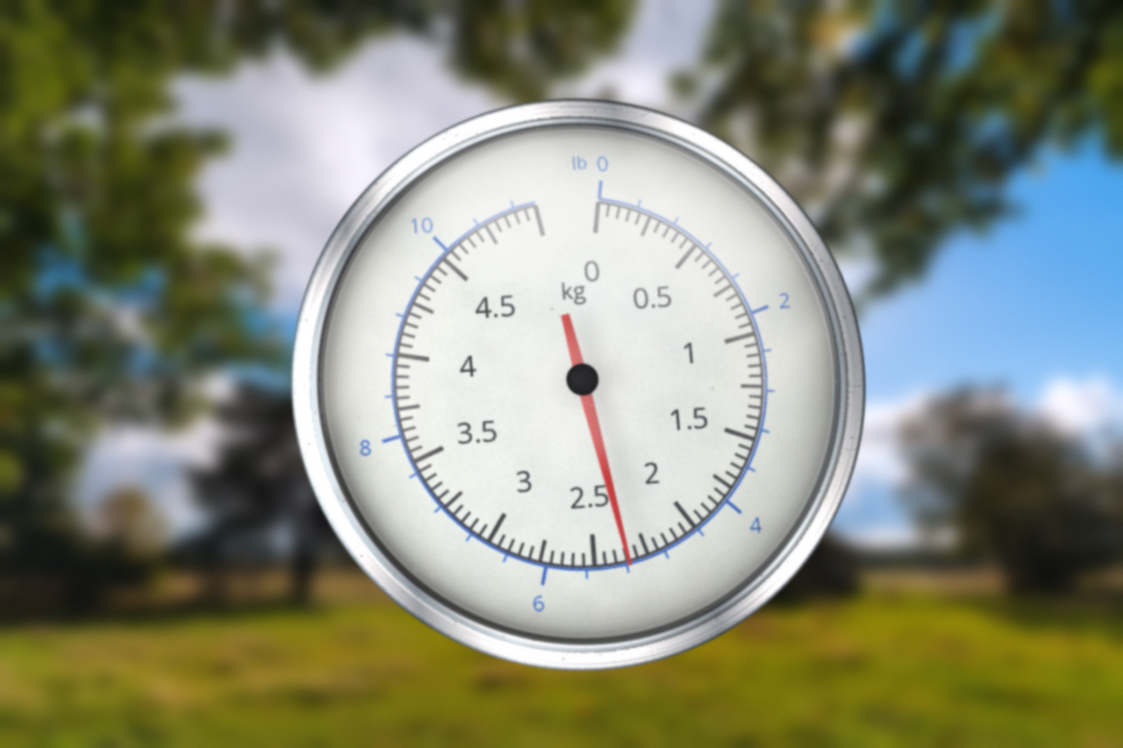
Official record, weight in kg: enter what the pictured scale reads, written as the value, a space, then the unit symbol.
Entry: 2.35 kg
